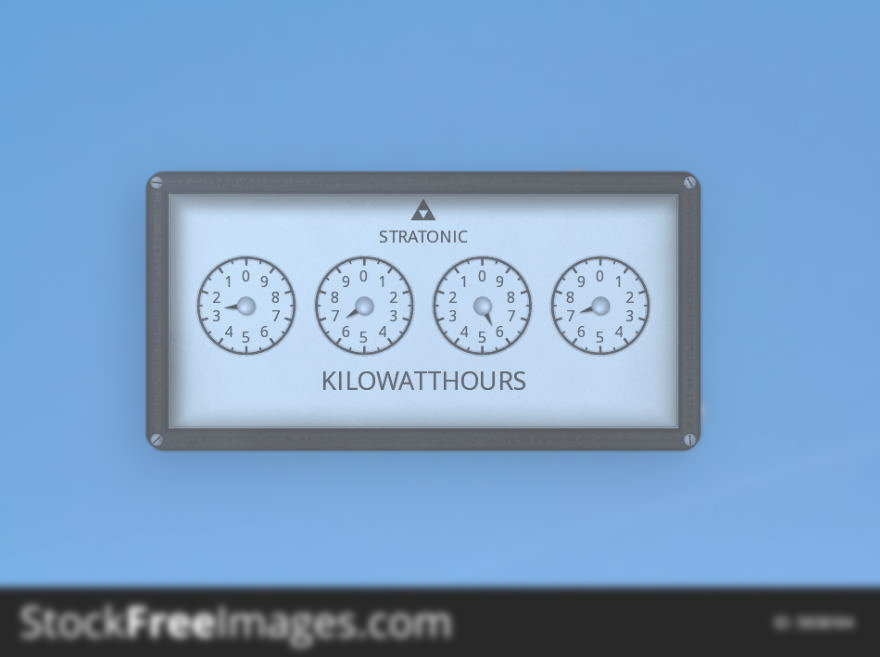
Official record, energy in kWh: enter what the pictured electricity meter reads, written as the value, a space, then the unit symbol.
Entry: 2657 kWh
